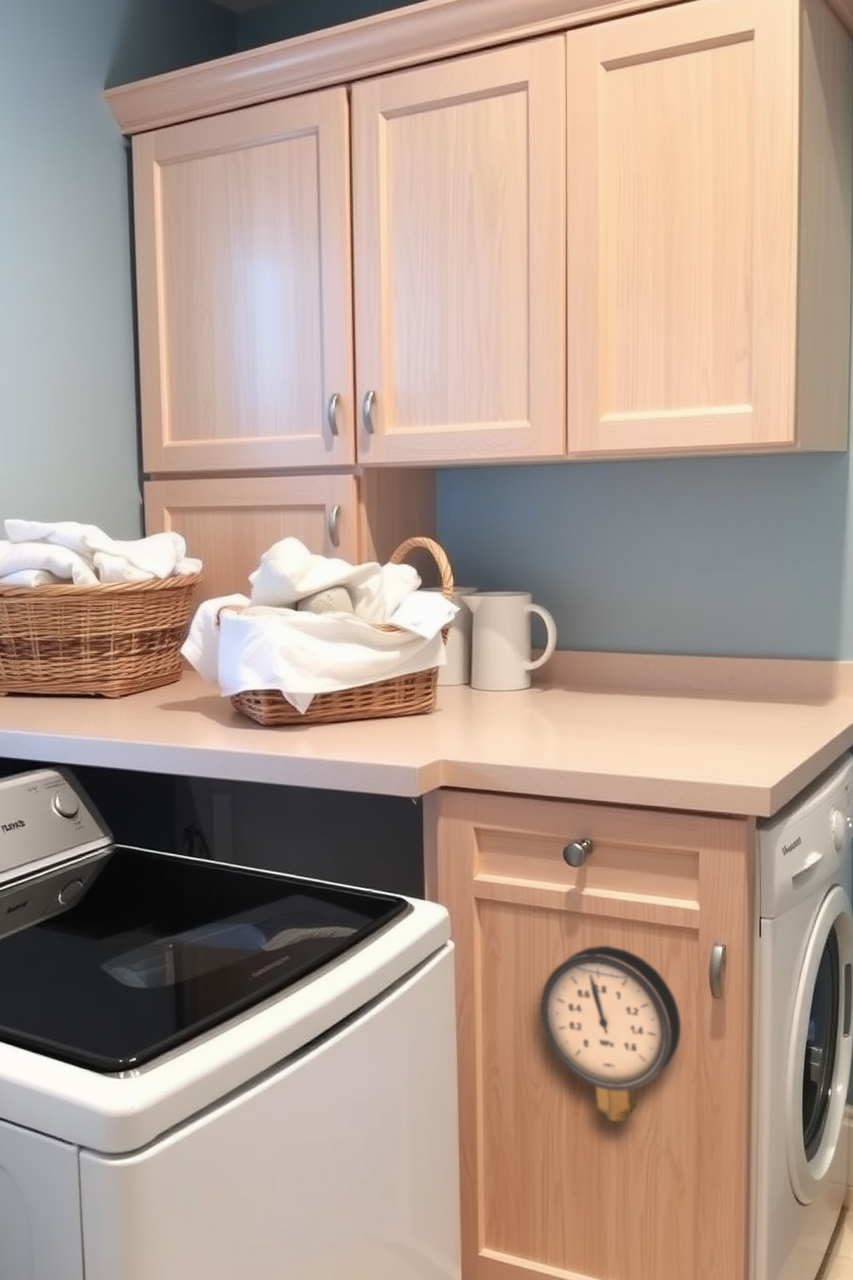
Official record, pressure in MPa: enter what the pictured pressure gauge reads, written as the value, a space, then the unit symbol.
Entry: 0.75 MPa
